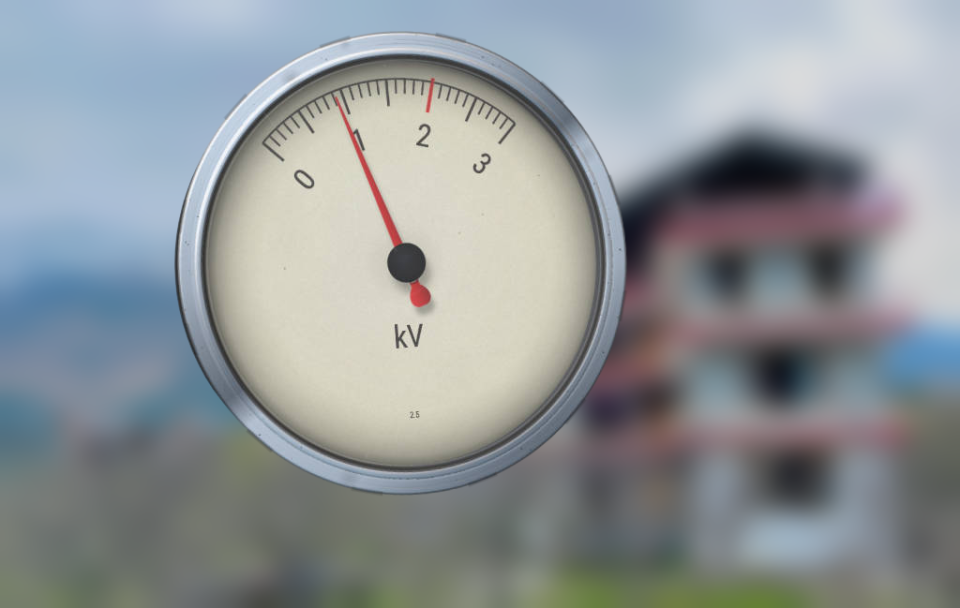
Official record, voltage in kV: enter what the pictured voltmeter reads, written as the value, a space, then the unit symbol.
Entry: 0.9 kV
